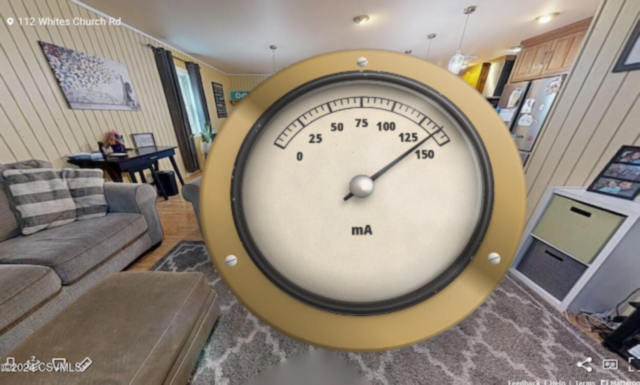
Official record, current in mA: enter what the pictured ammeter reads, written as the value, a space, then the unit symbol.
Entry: 140 mA
